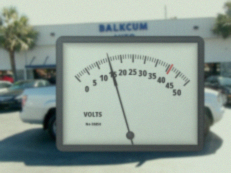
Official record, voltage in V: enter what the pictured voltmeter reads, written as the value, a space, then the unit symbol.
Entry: 15 V
